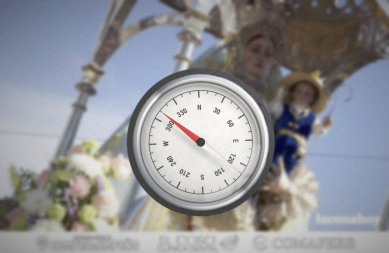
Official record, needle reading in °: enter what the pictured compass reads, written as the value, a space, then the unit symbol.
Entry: 310 °
